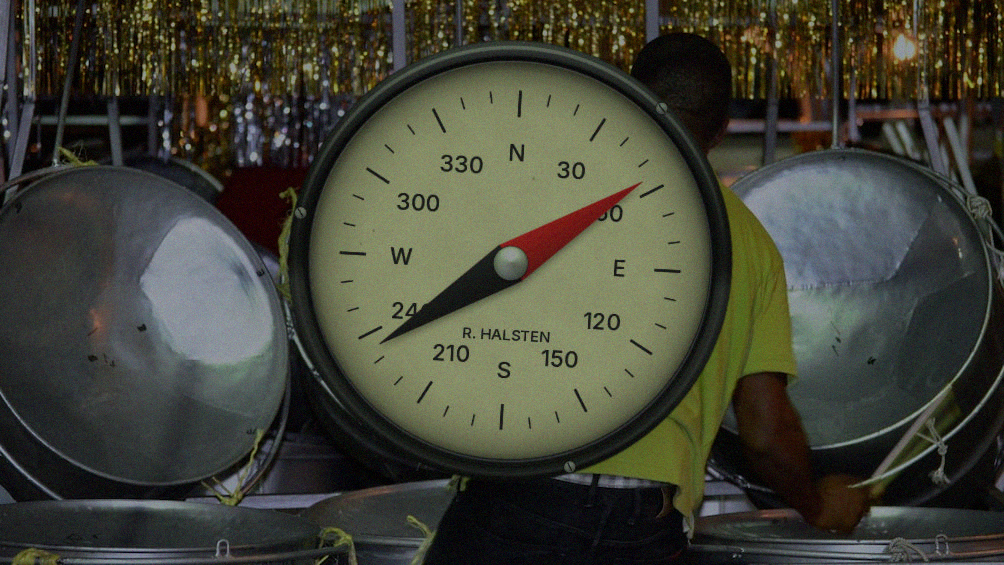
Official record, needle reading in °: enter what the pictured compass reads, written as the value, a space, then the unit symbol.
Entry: 55 °
